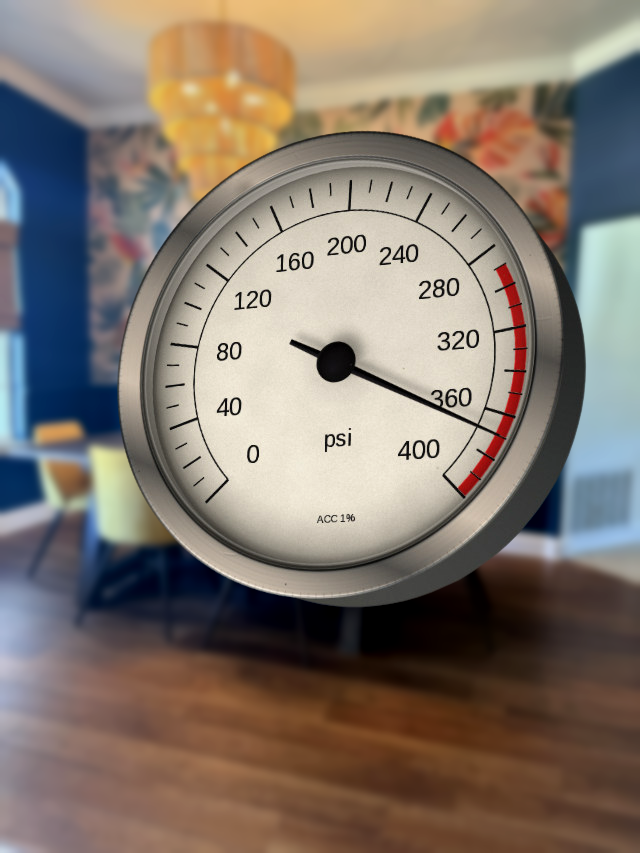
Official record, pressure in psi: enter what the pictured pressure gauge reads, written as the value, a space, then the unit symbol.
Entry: 370 psi
